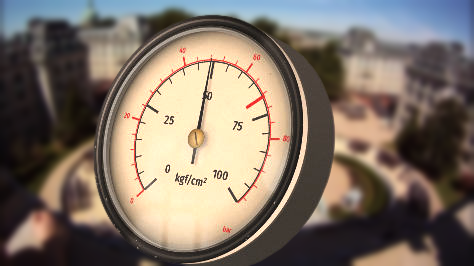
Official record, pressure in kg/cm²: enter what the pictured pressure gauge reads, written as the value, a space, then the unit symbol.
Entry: 50 kg/cm²
